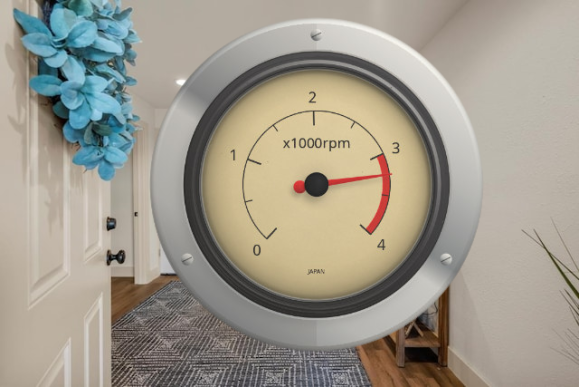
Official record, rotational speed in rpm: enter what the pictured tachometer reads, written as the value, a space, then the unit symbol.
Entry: 3250 rpm
